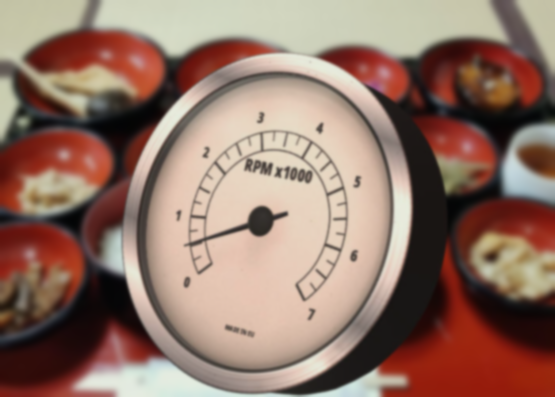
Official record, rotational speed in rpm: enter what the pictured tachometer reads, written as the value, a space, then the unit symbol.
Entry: 500 rpm
